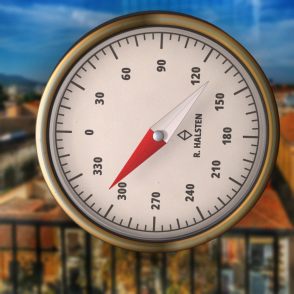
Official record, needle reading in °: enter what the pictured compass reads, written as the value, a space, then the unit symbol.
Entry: 310 °
